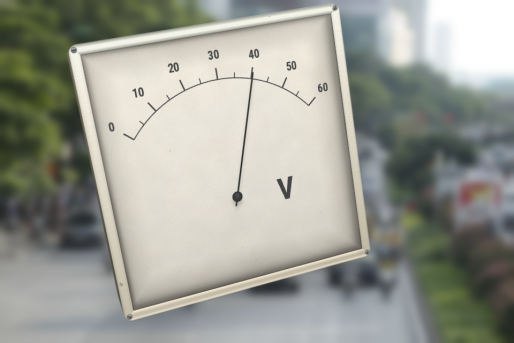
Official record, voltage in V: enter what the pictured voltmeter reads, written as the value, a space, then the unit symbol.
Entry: 40 V
